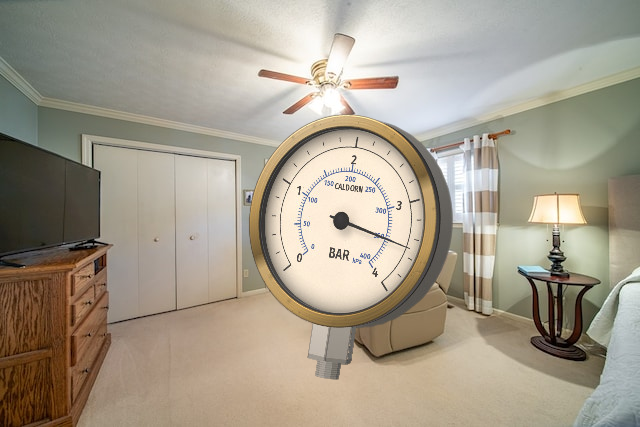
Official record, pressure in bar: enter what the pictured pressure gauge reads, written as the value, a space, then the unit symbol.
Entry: 3.5 bar
